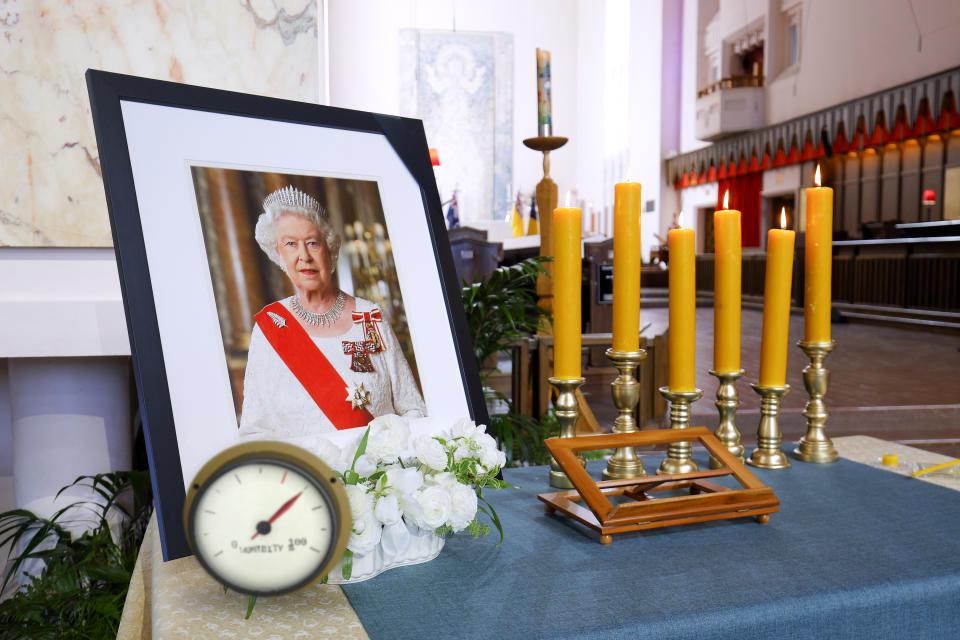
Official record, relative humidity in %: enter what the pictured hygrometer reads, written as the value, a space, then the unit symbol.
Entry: 70 %
